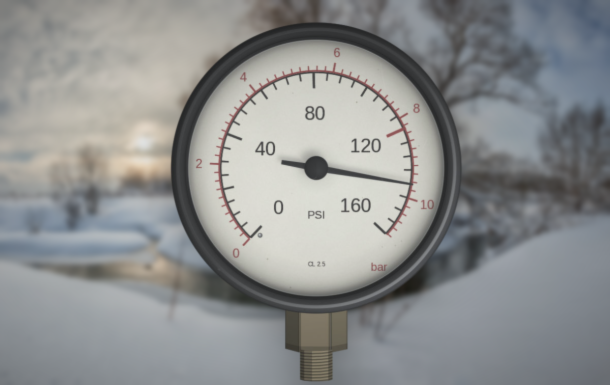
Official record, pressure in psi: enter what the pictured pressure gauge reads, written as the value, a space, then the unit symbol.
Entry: 140 psi
